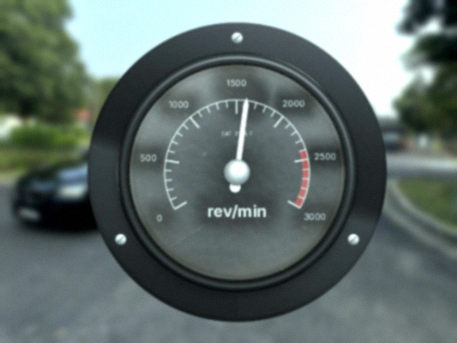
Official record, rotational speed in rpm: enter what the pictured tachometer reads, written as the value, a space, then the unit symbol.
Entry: 1600 rpm
